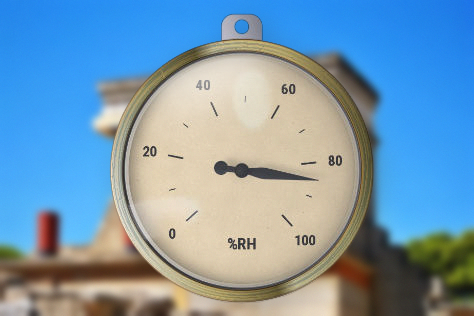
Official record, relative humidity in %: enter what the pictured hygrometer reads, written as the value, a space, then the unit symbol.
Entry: 85 %
